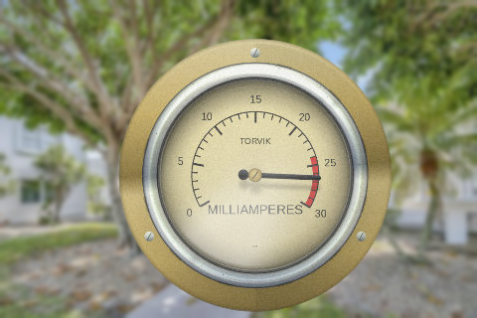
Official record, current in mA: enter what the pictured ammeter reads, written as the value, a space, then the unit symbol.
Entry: 26.5 mA
